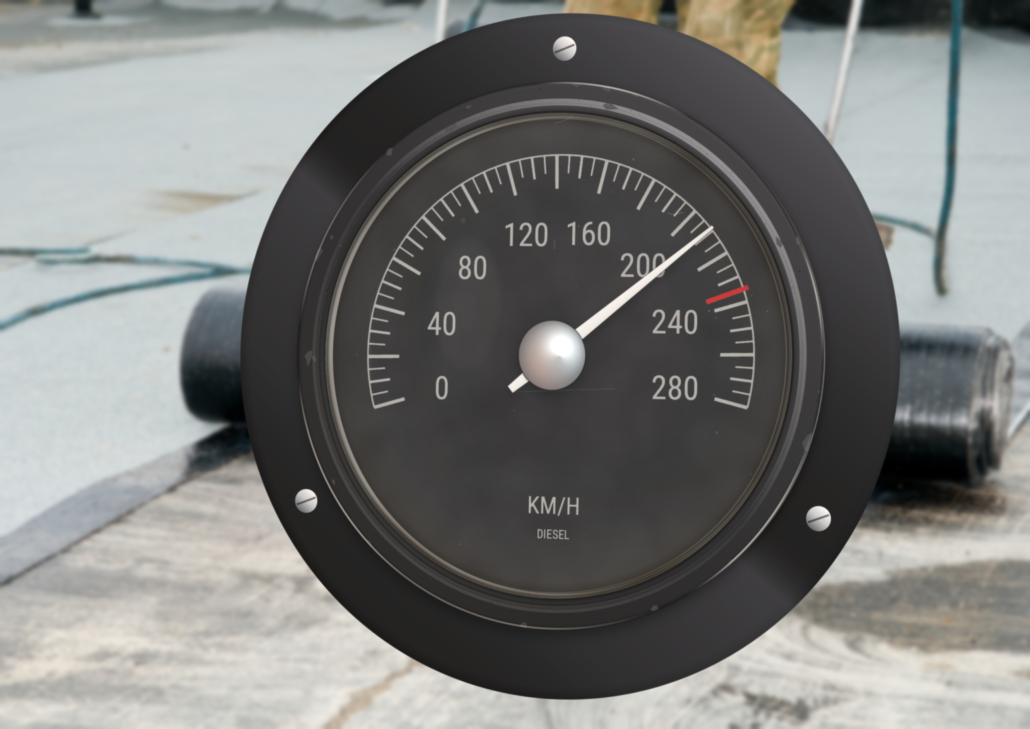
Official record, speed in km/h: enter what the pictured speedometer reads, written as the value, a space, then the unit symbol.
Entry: 210 km/h
